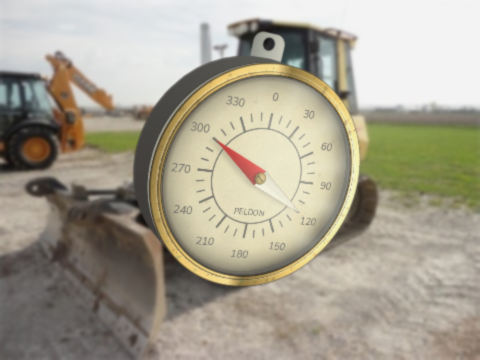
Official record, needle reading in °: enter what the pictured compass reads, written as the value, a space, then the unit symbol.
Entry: 300 °
